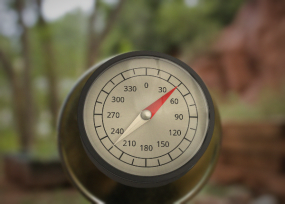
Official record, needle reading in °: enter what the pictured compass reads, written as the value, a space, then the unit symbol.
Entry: 45 °
